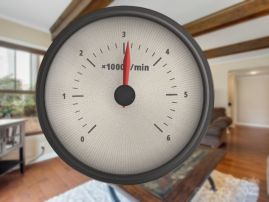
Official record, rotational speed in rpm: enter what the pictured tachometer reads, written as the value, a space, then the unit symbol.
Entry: 3100 rpm
